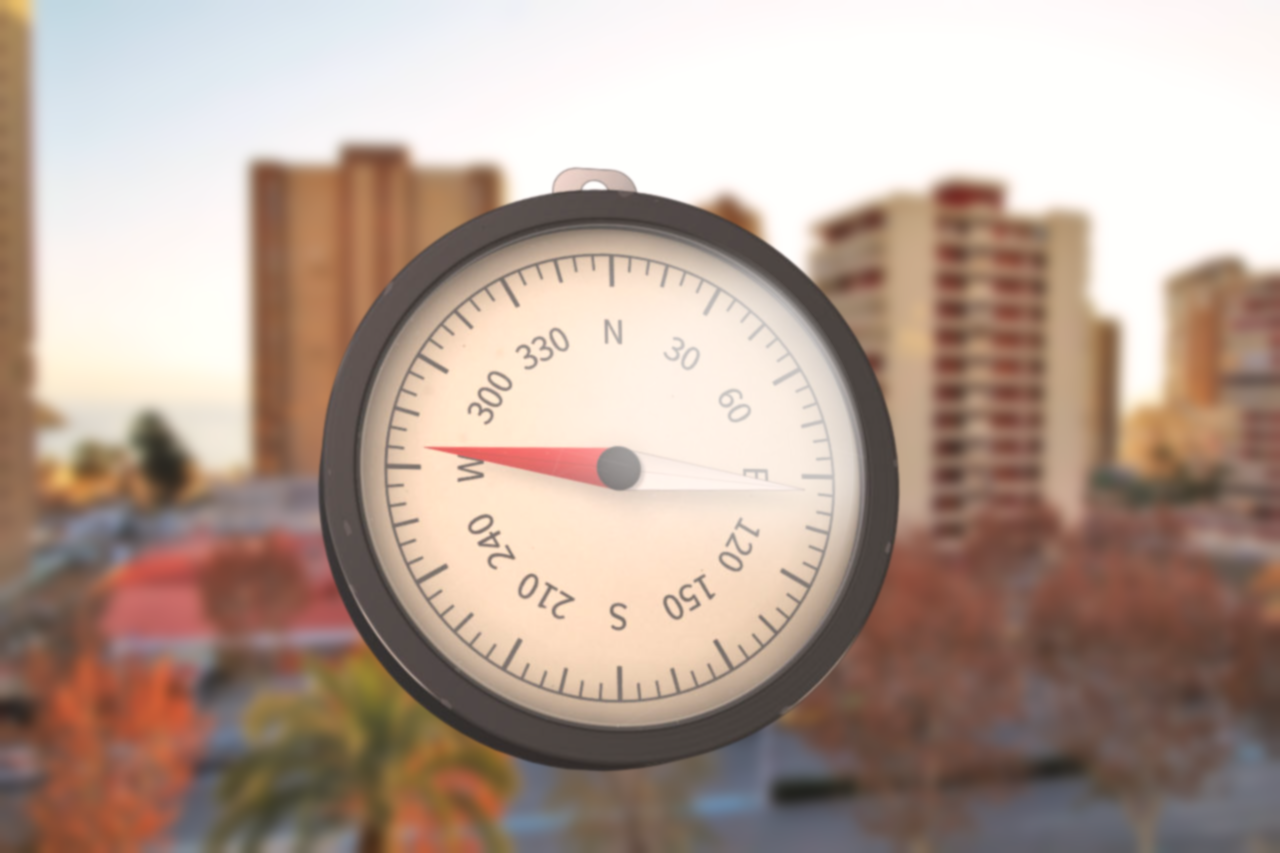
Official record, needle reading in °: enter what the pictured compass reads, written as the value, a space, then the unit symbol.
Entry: 275 °
